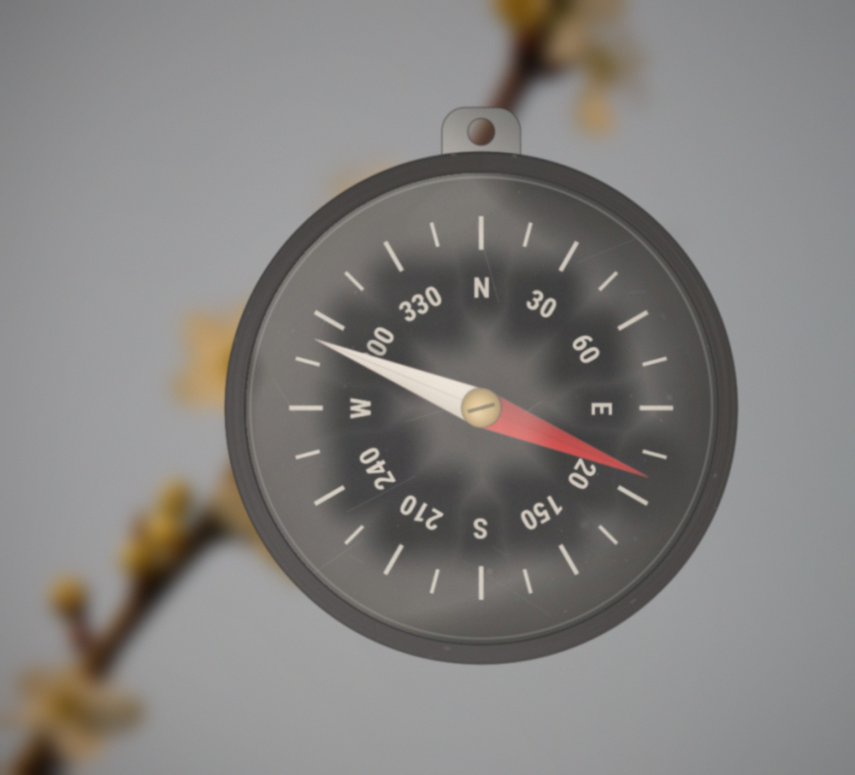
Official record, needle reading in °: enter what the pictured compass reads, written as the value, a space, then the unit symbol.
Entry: 112.5 °
